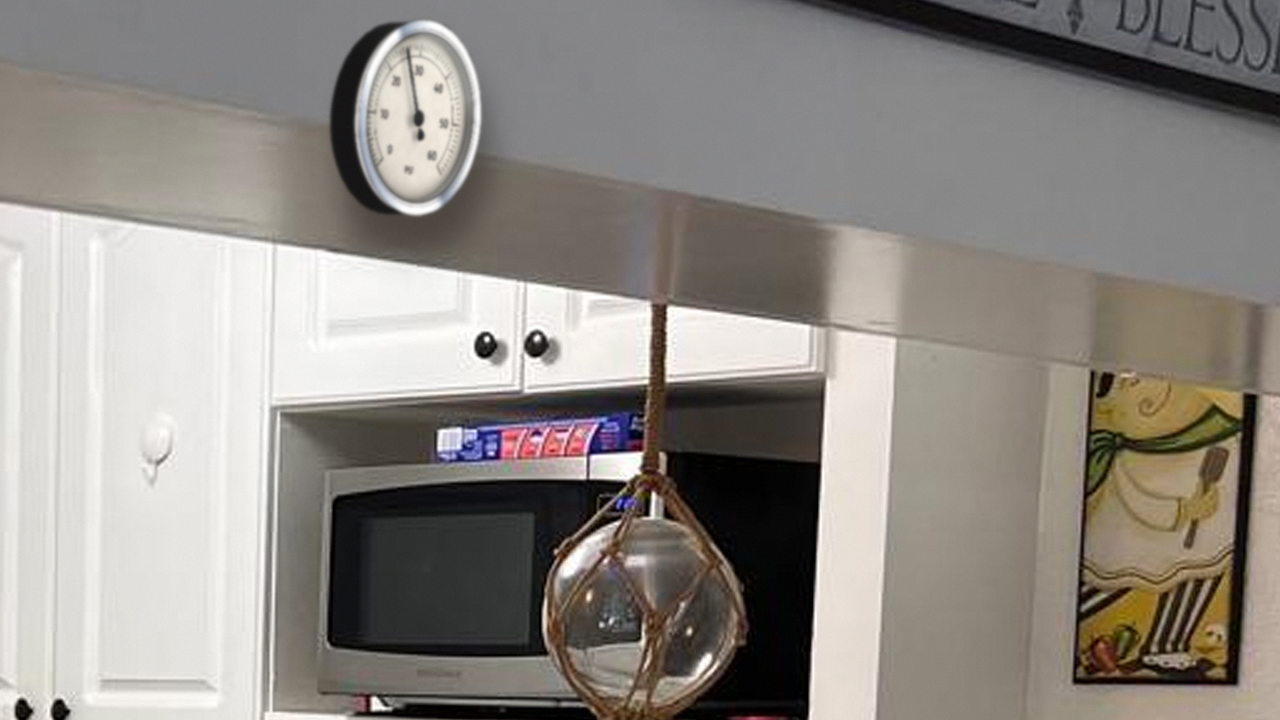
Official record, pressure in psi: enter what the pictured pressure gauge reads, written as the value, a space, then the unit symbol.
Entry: 25 psi
